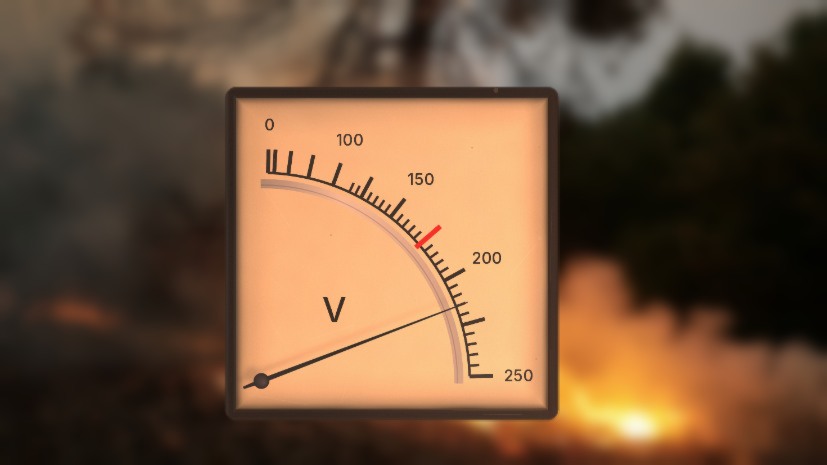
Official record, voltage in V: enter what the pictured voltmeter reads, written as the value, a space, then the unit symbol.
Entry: 215 V
